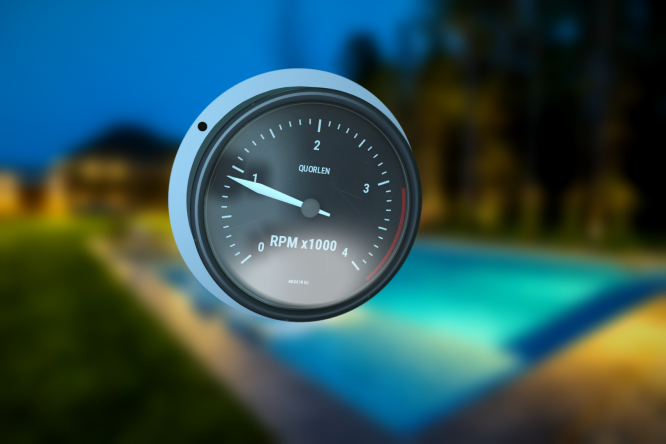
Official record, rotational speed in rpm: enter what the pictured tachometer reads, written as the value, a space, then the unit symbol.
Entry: 900 rpm
